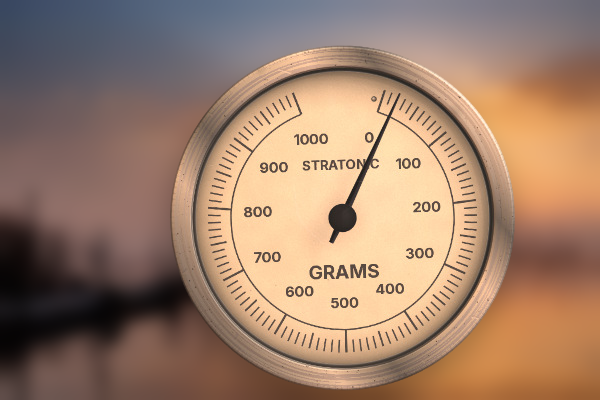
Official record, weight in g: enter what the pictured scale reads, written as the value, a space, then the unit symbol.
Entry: 20 g
